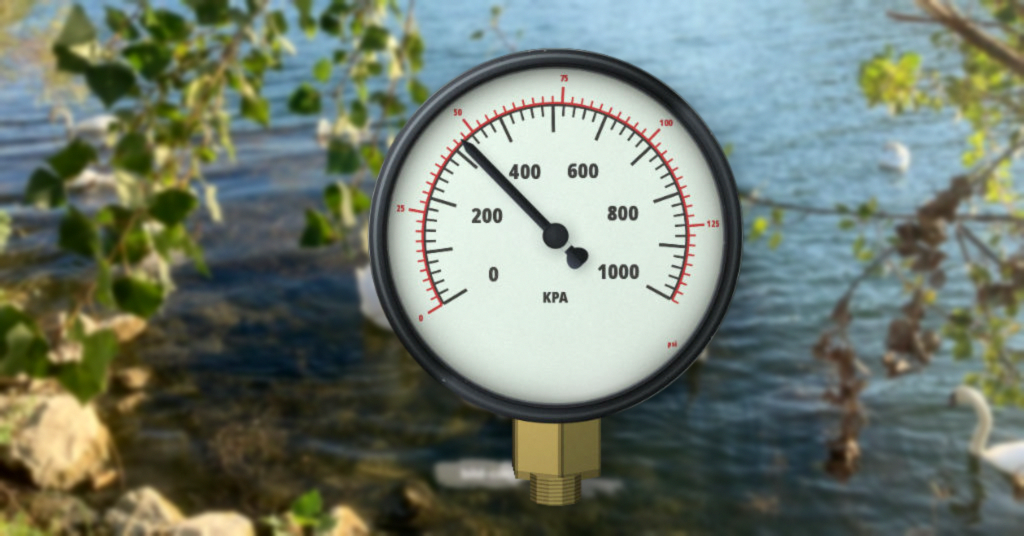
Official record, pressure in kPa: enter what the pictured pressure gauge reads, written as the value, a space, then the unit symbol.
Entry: 320 kPa
